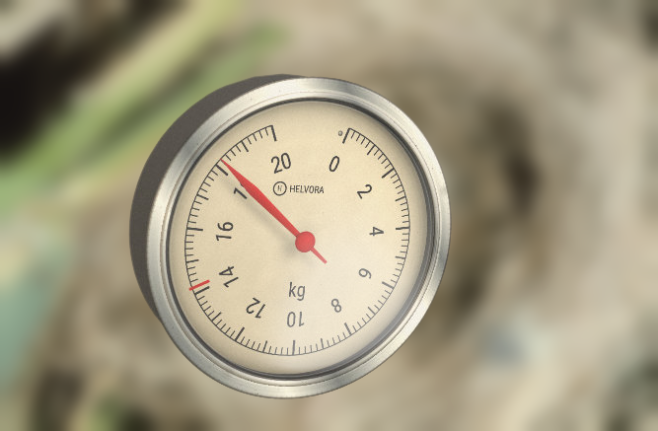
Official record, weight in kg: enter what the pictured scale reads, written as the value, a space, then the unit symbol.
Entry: 18.2 kg
